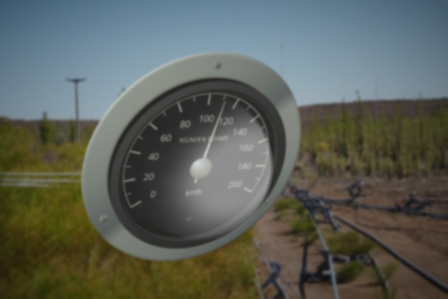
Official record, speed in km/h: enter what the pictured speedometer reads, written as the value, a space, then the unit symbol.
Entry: 110 km/h
